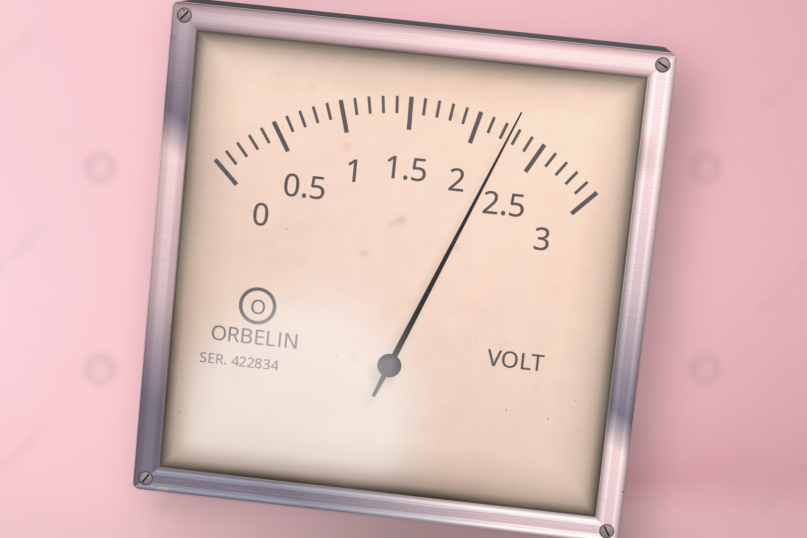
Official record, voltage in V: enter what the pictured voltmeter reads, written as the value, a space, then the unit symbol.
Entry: 2.25 V
